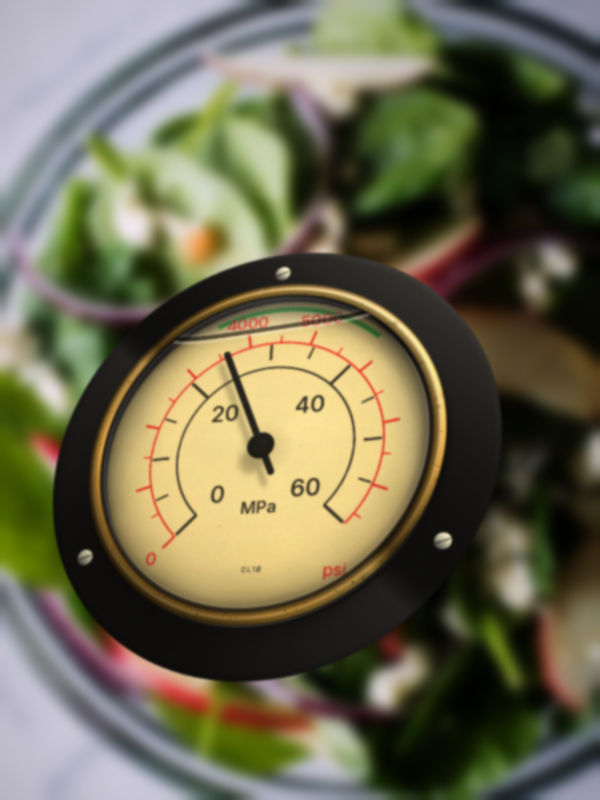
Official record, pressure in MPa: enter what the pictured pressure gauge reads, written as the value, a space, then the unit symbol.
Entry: 25 MPa
